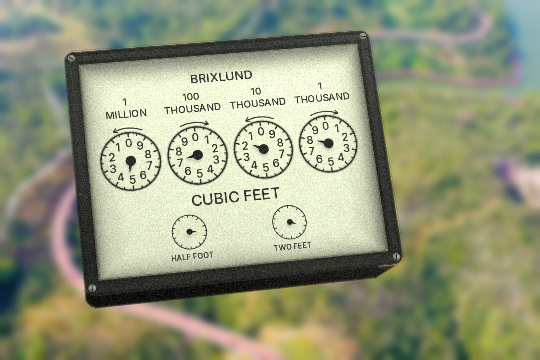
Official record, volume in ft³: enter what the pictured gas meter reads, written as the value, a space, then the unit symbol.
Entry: 471800 ft³
